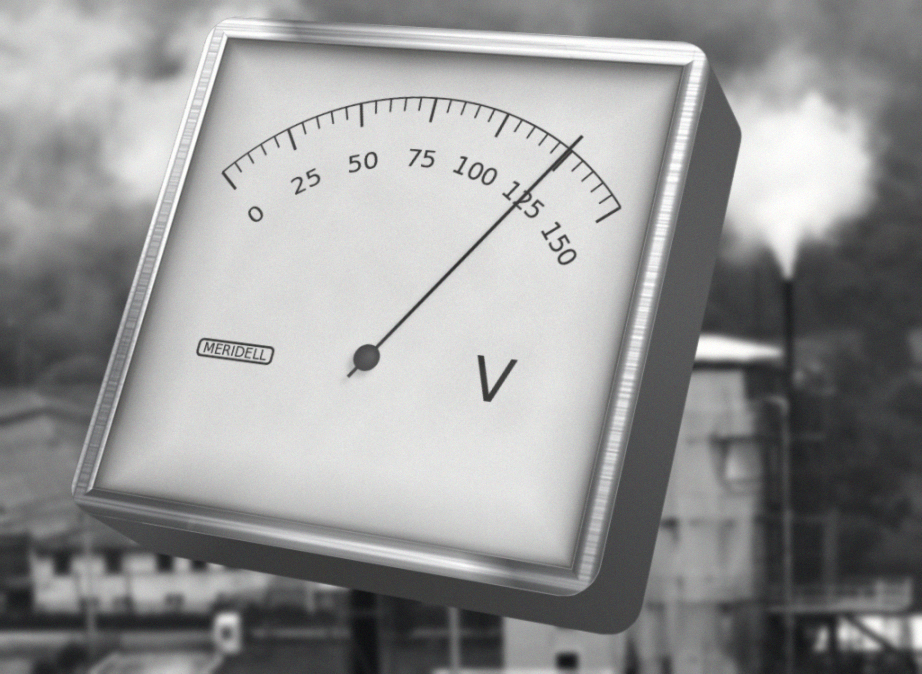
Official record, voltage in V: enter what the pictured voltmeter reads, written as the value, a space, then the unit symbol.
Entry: 125 V
